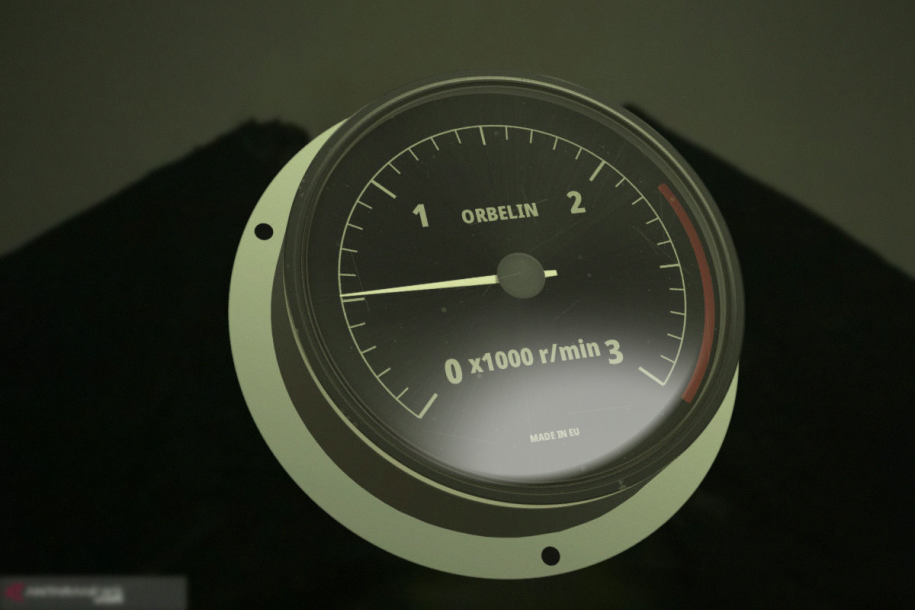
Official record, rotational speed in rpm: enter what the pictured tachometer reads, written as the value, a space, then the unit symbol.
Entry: 500 rpm
